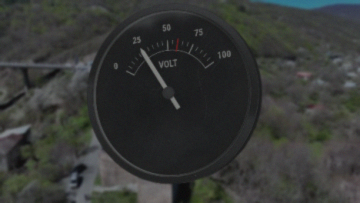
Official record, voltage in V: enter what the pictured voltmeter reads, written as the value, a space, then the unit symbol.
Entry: 25 V
